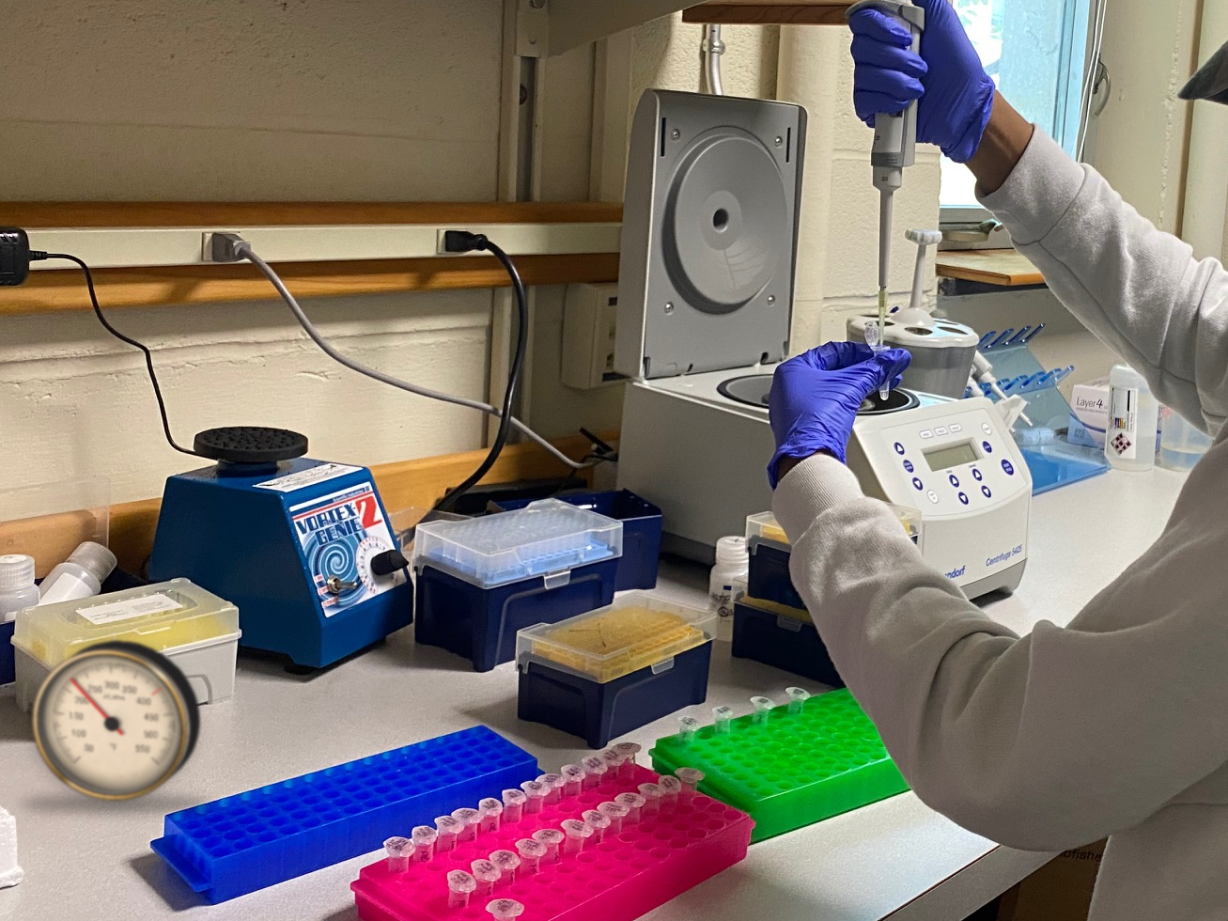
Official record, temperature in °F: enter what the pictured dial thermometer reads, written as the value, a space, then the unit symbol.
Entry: 225 °F
